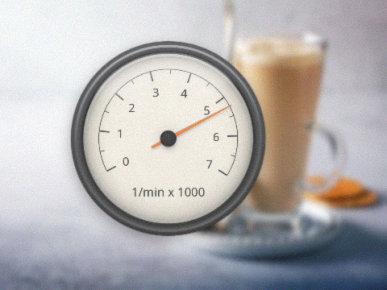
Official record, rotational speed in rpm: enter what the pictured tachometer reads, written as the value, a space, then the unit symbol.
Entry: 5250 rpm
